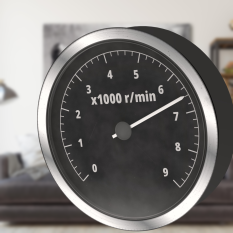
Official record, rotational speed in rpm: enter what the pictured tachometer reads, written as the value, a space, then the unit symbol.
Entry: 6600 rpm
